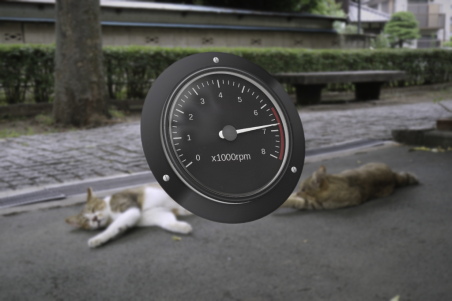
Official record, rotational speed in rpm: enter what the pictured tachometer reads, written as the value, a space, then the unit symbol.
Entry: 6800 rpm
